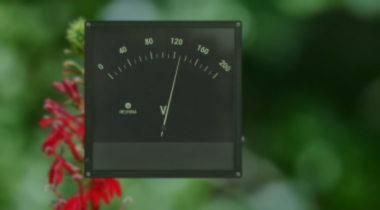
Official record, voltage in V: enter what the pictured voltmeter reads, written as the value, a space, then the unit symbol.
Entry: 130 V
